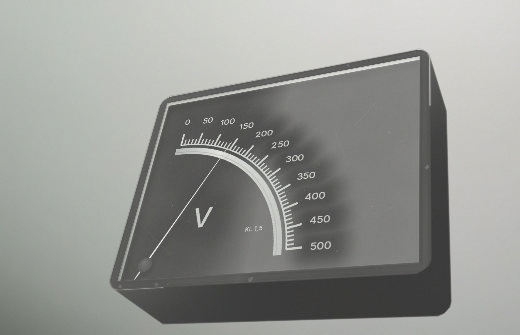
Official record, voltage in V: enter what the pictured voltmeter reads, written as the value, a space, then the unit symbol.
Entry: 150 V
